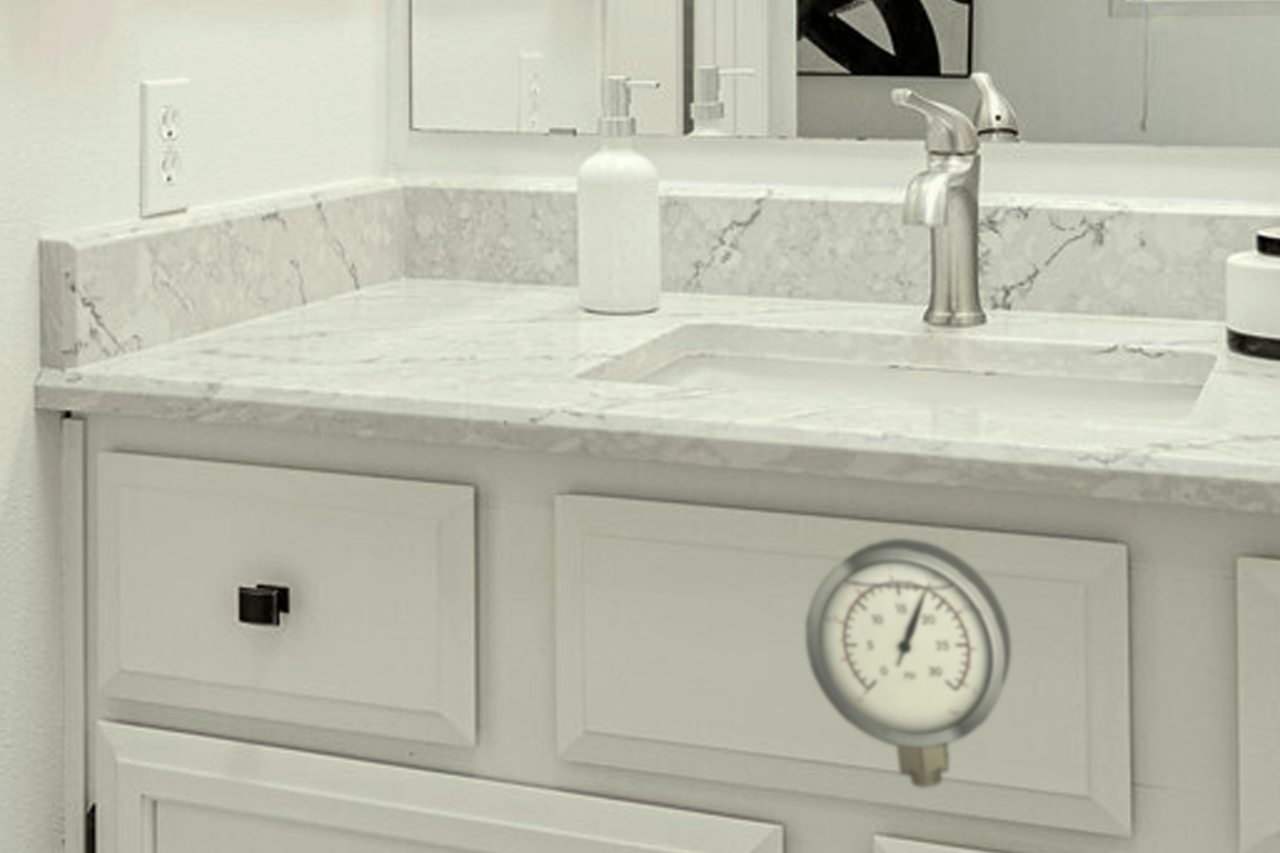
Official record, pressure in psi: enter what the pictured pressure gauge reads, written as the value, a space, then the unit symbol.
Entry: 18 psi
